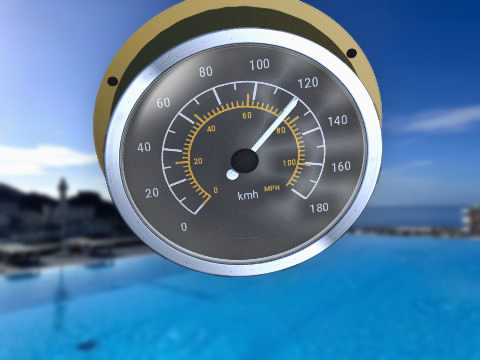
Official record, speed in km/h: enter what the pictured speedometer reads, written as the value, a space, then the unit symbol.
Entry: 120 km/h
